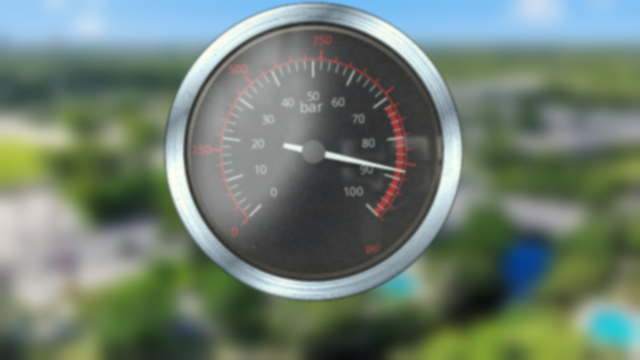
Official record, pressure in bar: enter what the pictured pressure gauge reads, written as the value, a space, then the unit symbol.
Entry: 88 bar
